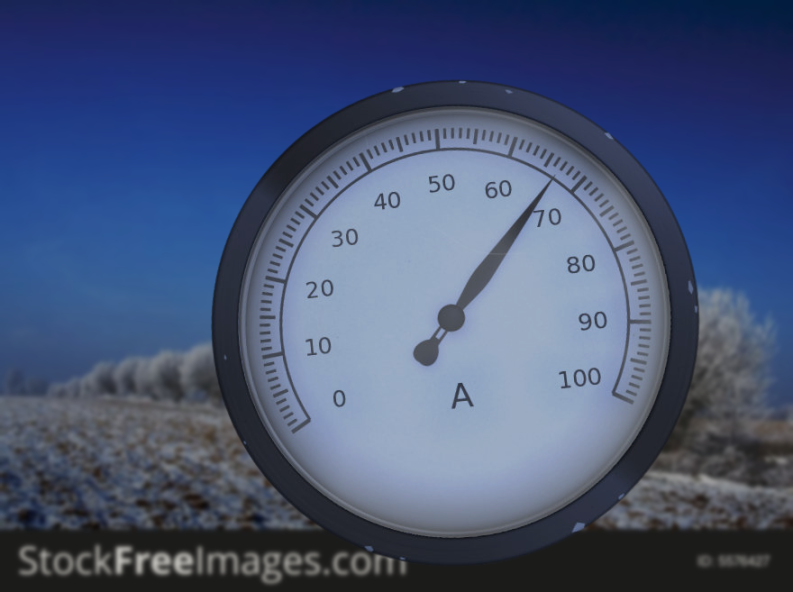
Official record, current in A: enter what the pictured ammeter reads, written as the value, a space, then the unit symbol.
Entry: 67 A
